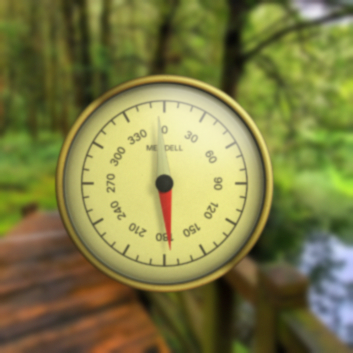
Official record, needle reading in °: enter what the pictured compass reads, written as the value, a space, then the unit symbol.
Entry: 175 °
